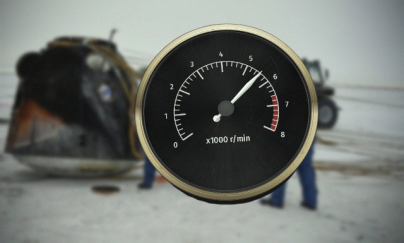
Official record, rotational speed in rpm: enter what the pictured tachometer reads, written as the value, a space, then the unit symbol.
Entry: 5600 rpm
